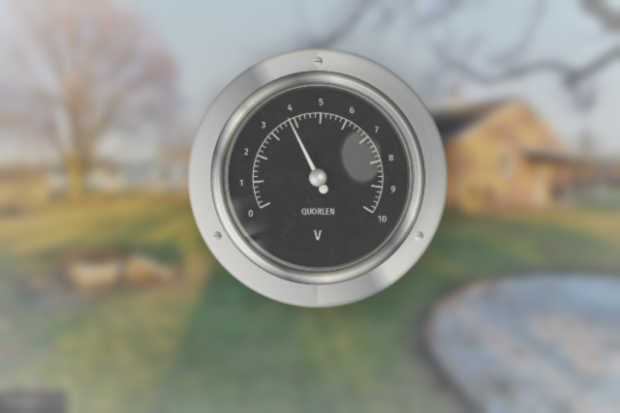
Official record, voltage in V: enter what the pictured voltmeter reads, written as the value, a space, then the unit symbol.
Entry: 3.8 V
